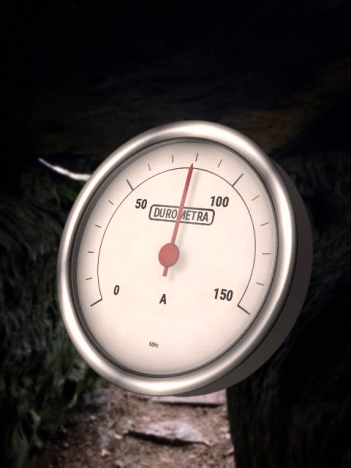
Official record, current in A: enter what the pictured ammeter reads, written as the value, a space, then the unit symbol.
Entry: 80 A
